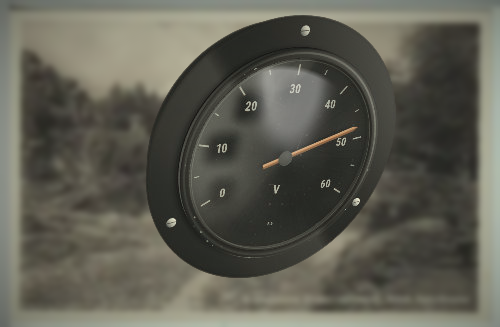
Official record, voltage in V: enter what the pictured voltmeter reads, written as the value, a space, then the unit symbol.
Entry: 47.5 V
